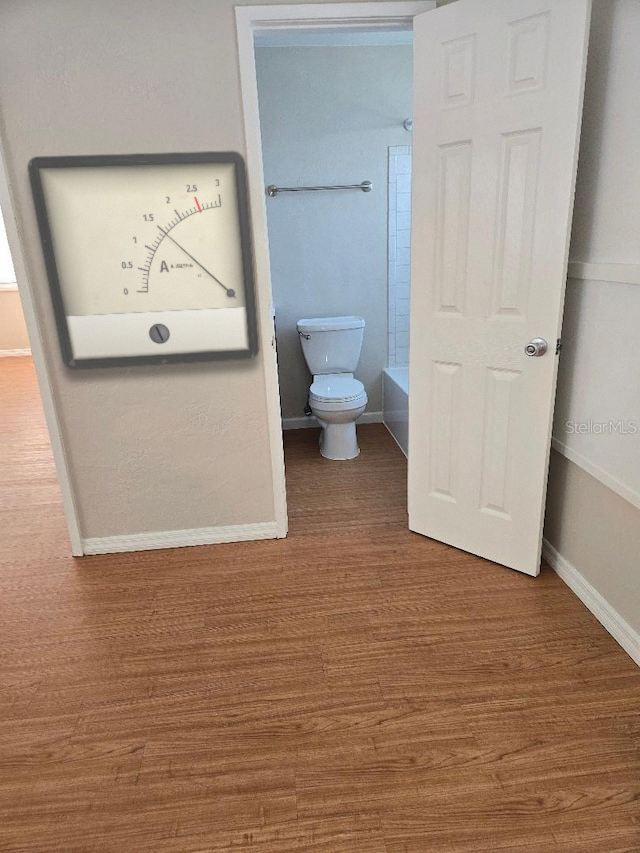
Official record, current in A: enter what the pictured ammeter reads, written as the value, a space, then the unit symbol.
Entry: 1.5 A
